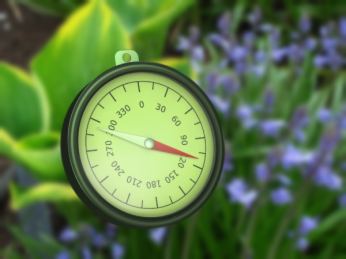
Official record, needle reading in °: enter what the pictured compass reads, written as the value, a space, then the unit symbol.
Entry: 112.5 °
